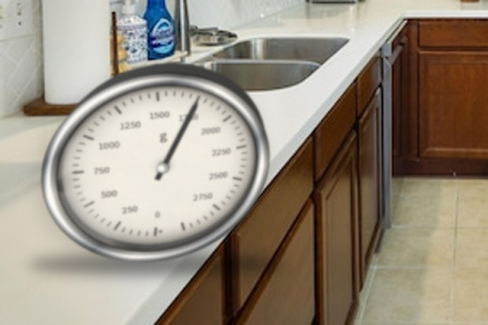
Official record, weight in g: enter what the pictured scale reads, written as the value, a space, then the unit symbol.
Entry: 1750 g
